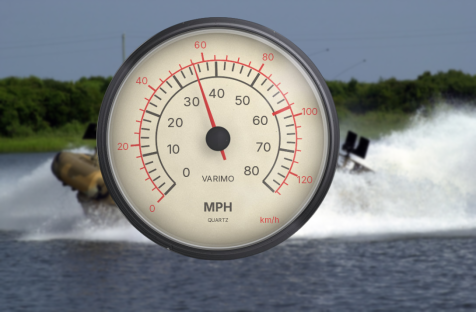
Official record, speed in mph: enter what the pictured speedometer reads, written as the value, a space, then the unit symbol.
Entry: 35 mph
